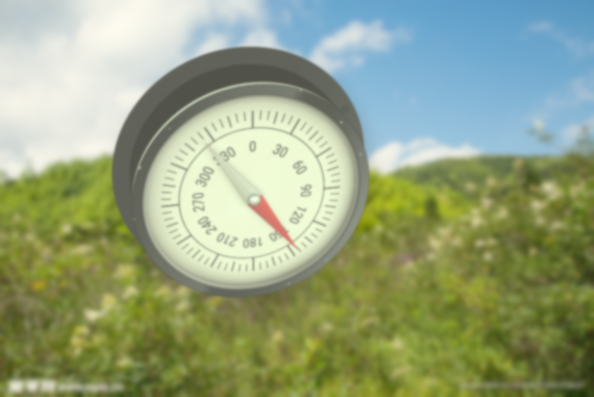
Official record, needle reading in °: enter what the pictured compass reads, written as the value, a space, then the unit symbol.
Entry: 145 °
